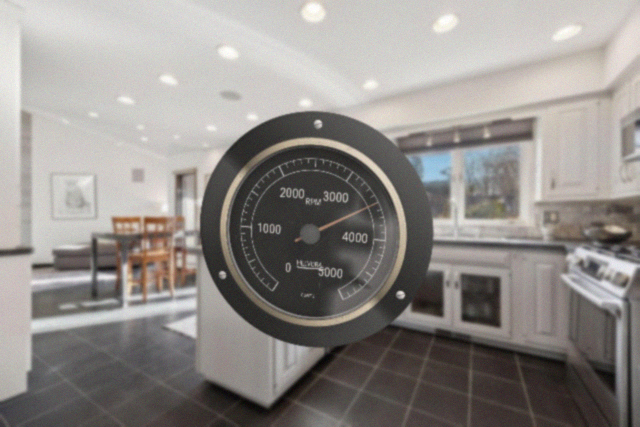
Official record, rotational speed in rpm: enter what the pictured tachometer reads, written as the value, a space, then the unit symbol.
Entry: 3500 rpm
